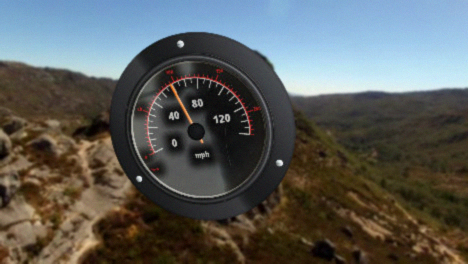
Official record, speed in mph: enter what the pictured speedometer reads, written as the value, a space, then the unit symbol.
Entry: 60 mph
